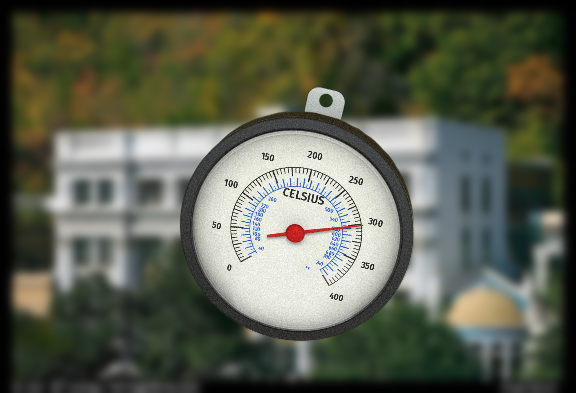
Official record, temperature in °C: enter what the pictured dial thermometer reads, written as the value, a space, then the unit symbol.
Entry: 300 °C
